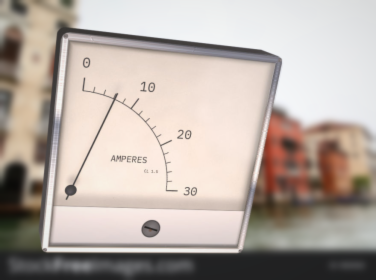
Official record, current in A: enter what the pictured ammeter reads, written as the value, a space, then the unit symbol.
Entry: 6 A
